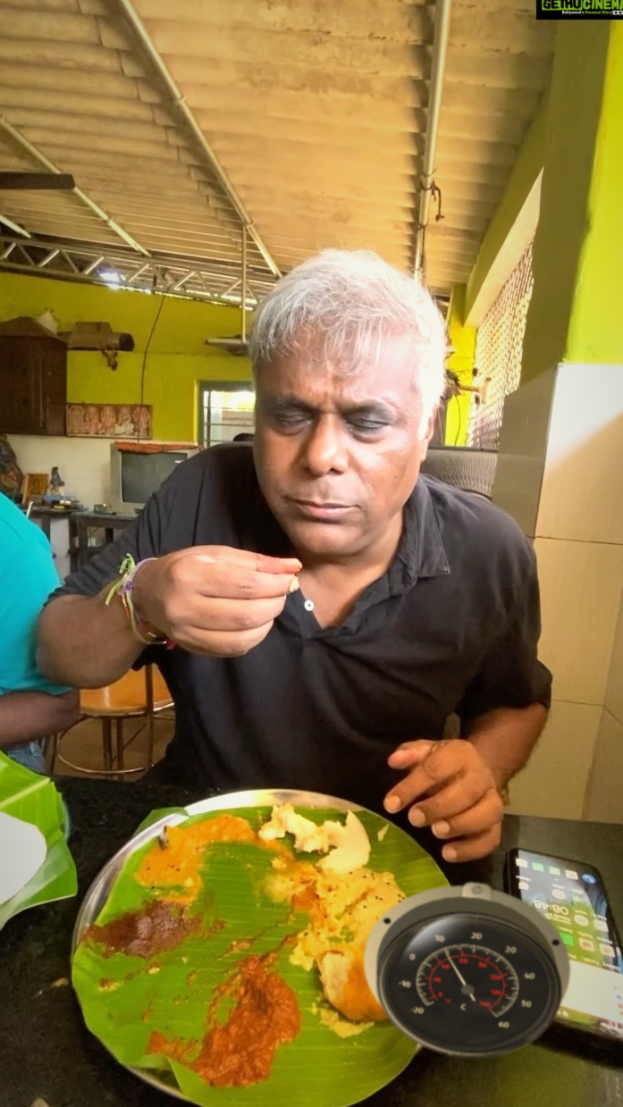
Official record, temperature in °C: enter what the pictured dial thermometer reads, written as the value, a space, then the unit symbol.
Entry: 10 °C
